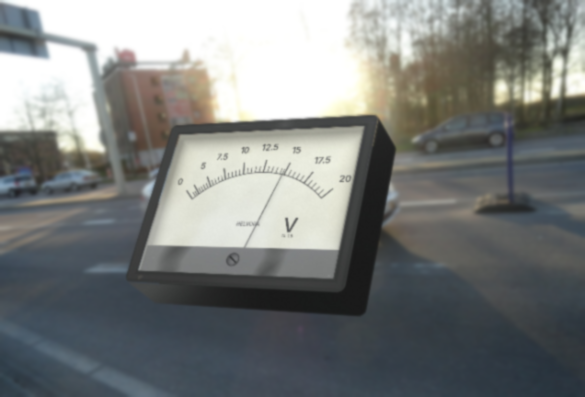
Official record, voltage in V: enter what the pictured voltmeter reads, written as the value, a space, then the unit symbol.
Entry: 15 V
